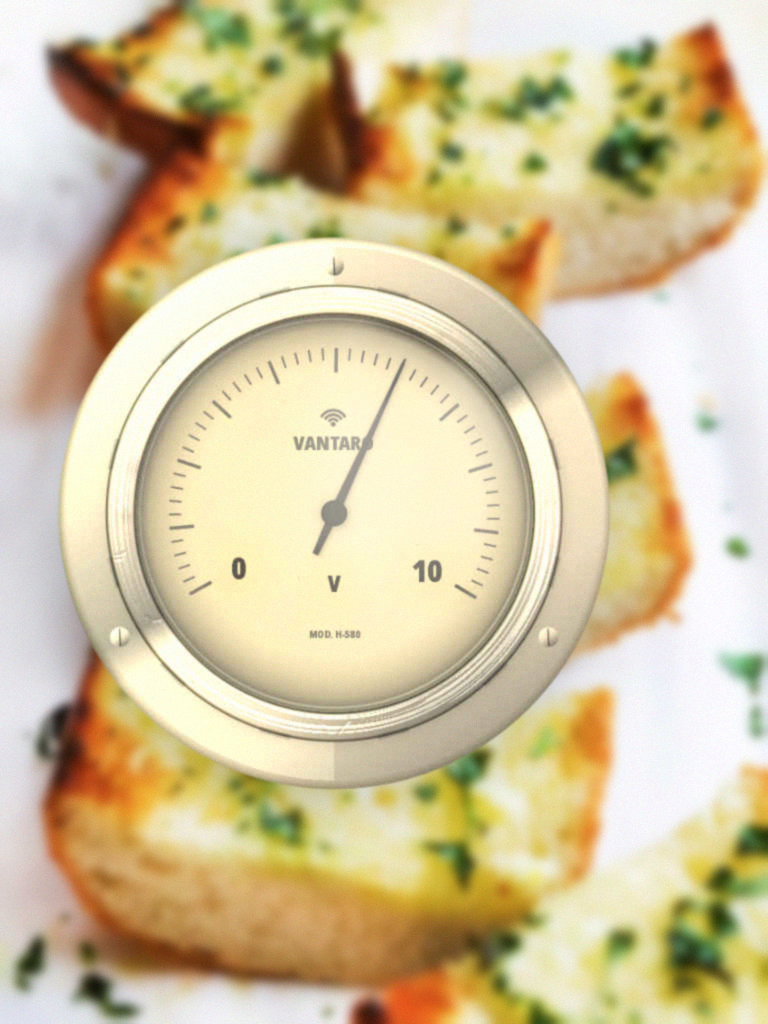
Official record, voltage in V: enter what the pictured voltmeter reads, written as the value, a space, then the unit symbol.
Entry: 6 V
